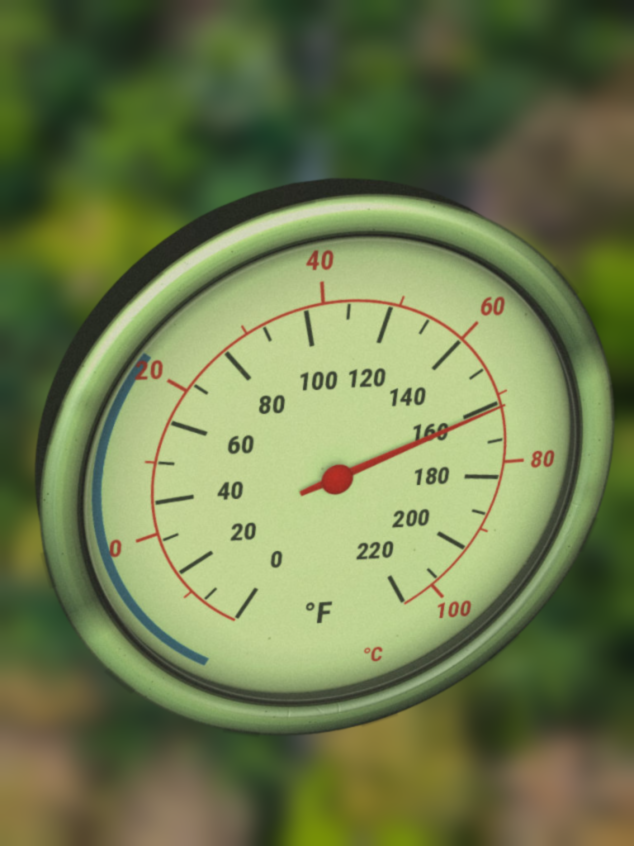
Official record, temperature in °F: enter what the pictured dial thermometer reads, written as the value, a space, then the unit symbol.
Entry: 160 °F
